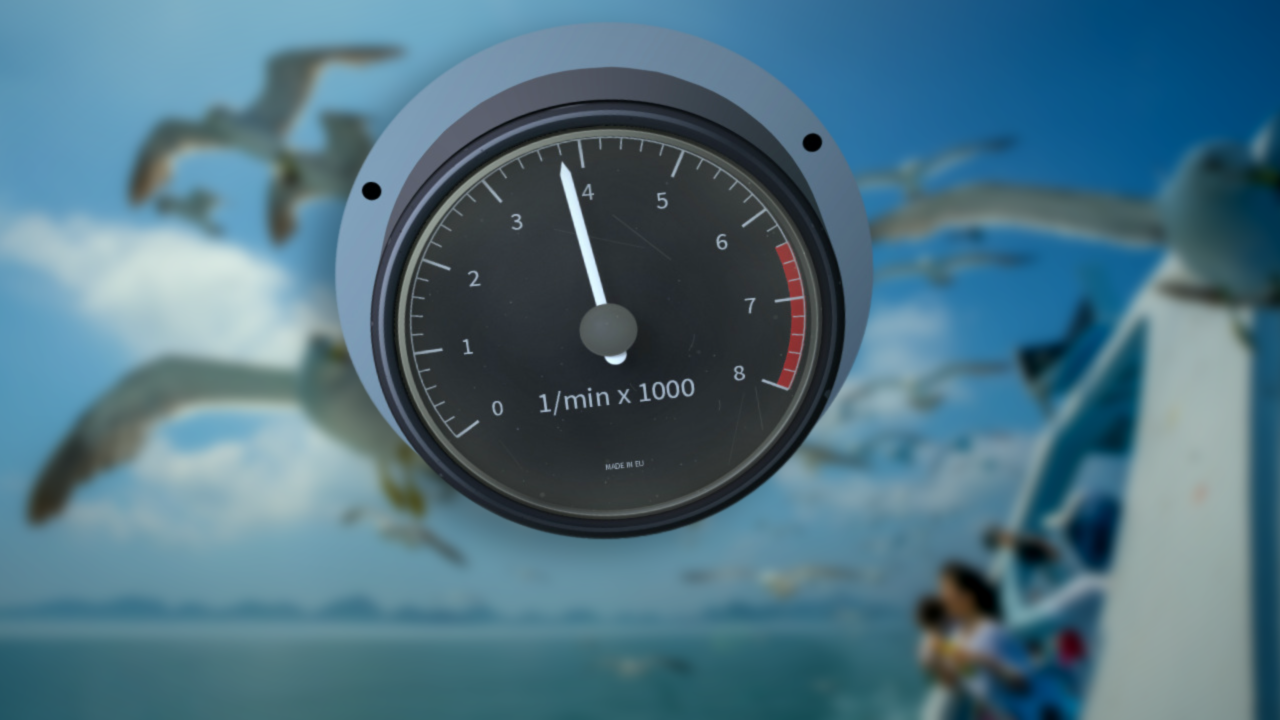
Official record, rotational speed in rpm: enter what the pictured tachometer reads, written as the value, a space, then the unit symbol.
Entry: 3800 rpm
